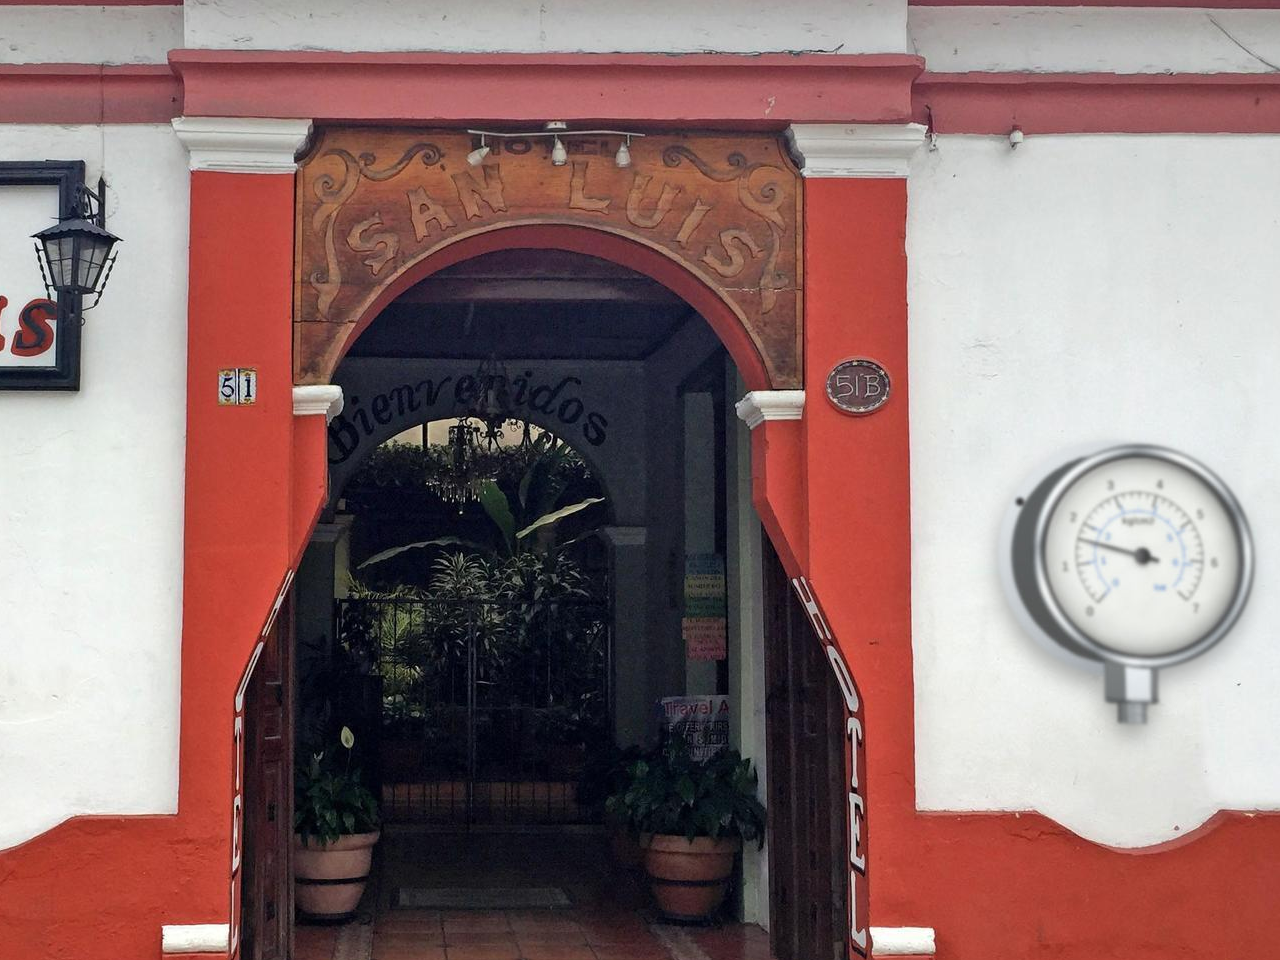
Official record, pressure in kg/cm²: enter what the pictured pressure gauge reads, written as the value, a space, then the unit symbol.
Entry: 1.6 kg/cm²
